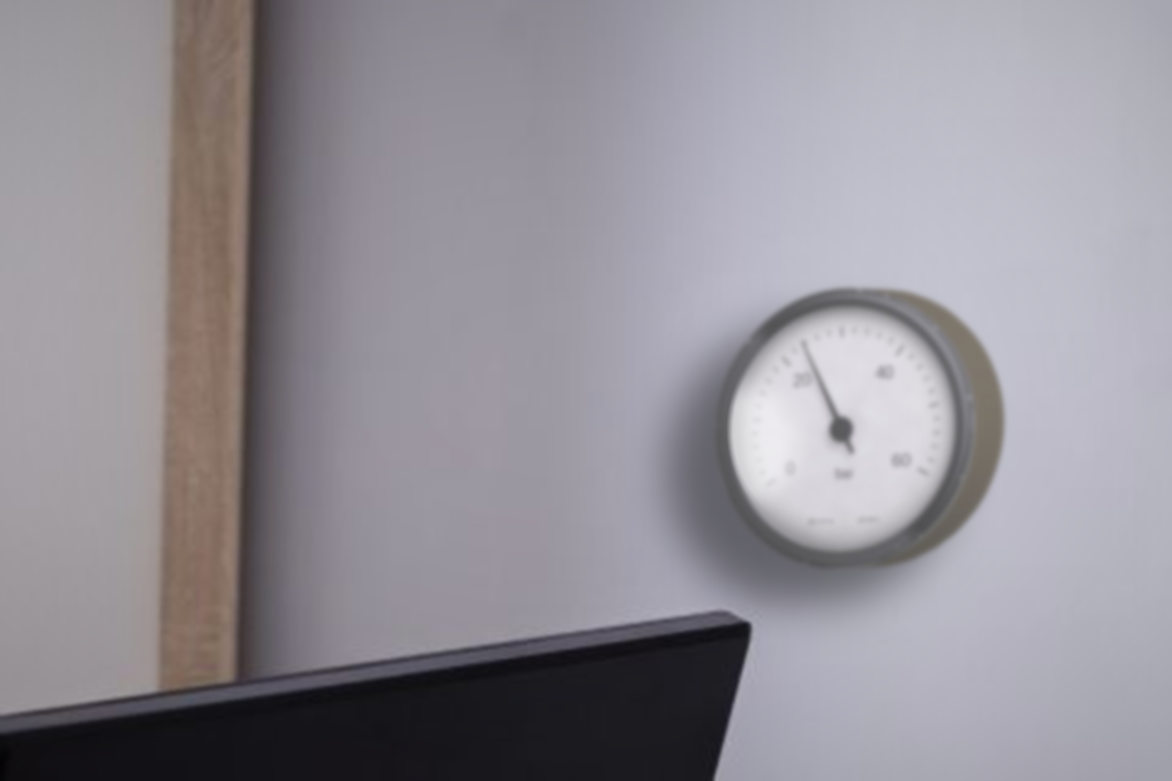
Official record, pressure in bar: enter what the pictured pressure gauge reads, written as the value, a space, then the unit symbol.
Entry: 24 bar
